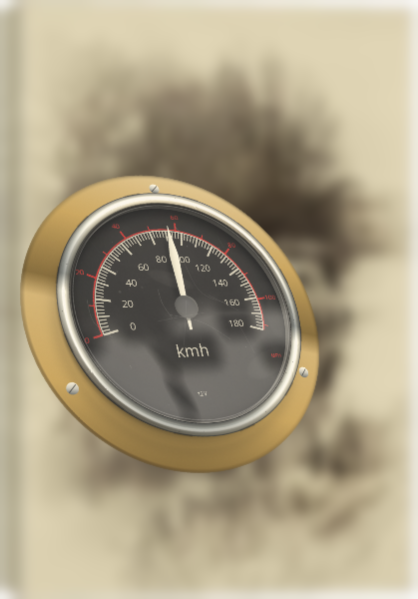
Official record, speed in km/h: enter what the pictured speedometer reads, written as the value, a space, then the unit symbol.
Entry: 90 km/h
